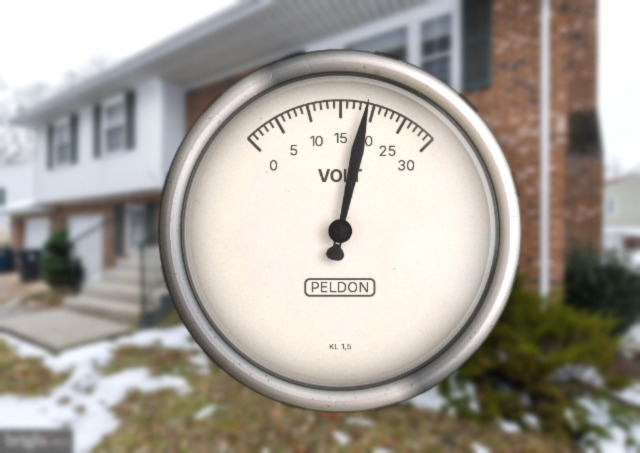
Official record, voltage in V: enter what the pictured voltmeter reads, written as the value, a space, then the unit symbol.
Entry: 19 V
